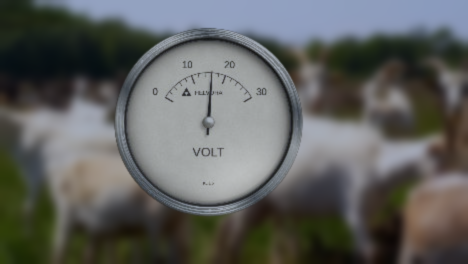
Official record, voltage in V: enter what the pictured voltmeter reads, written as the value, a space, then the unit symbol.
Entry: 16 V
